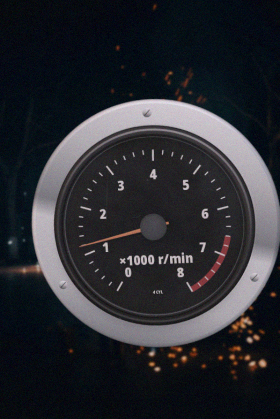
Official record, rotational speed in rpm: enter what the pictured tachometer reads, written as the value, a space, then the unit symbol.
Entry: 1200 rpm
